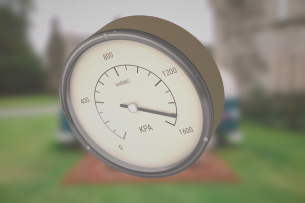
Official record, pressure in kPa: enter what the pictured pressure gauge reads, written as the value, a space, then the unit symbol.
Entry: 1500 kPa
